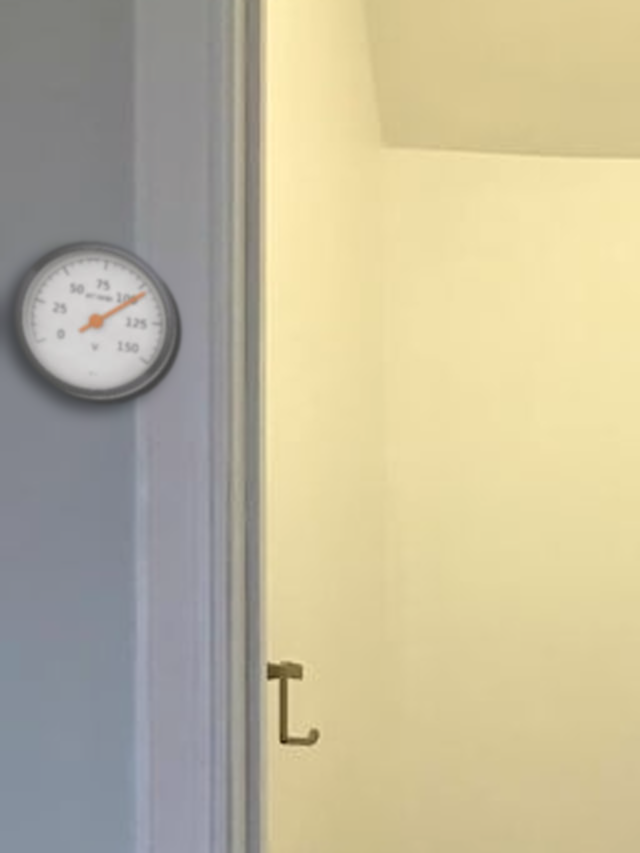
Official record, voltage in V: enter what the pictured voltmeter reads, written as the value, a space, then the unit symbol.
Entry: 105 V
